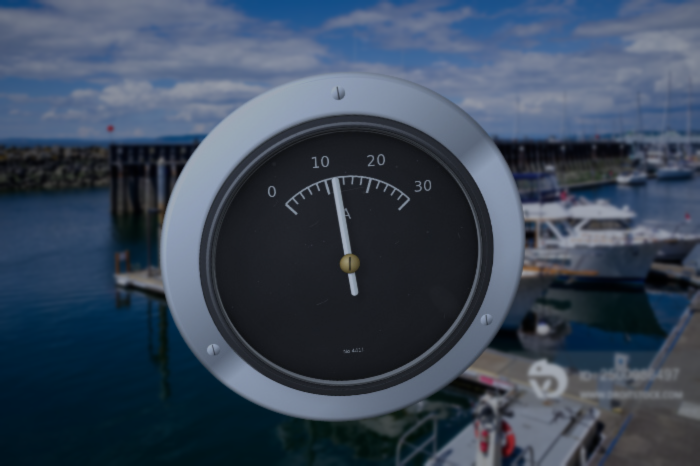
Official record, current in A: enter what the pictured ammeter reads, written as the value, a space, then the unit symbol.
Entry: 12 A
